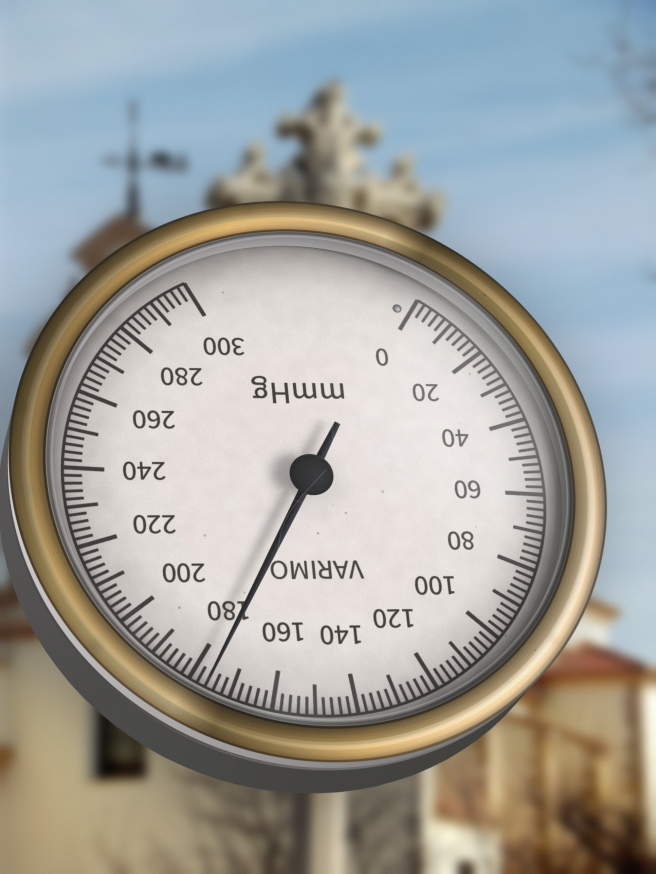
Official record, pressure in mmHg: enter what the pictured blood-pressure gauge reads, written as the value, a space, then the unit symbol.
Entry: 176 mmHg
